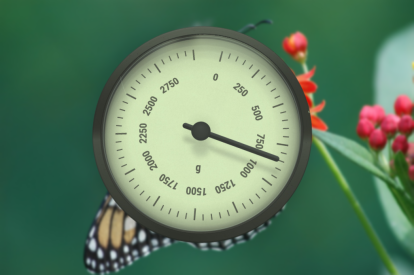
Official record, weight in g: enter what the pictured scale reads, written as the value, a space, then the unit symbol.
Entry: 850 g
